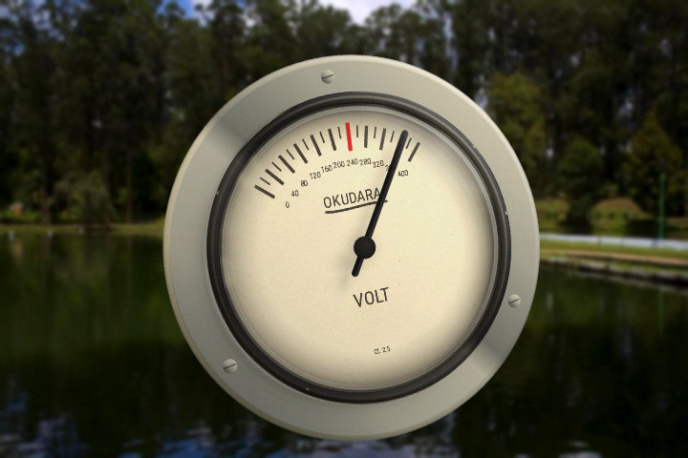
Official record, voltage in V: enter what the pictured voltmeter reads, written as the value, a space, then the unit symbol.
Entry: 360 V
